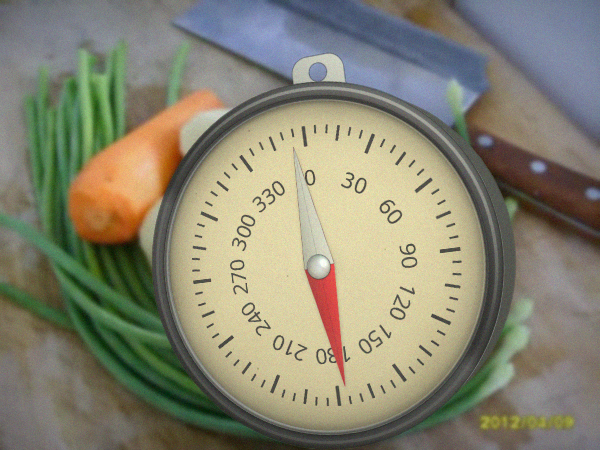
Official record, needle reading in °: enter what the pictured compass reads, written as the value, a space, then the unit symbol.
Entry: 175 °
